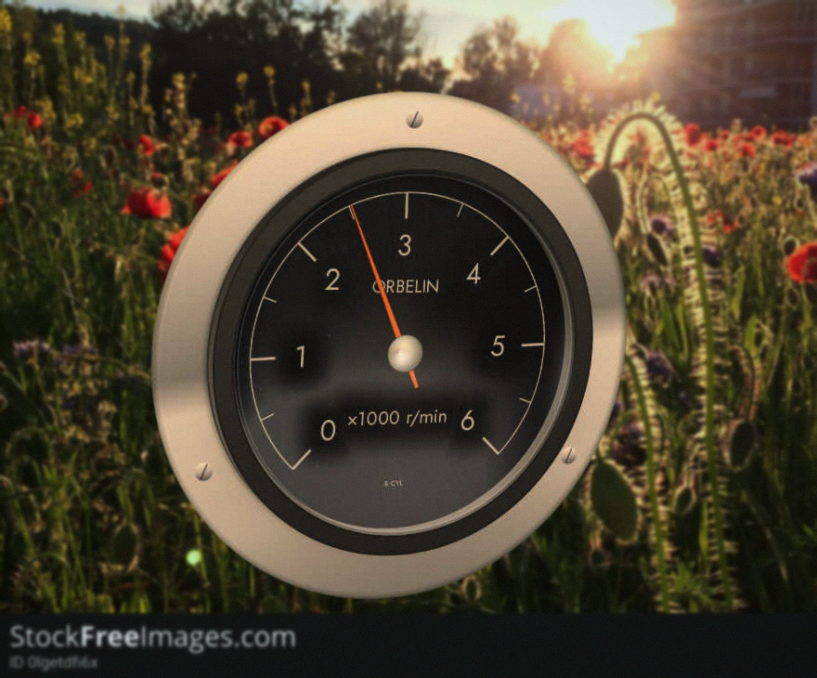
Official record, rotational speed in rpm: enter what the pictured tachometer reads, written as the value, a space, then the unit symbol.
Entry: 2500 rpm
